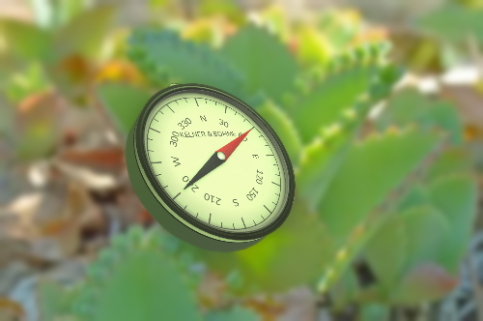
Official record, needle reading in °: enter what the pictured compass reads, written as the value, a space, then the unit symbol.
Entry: 60 °
